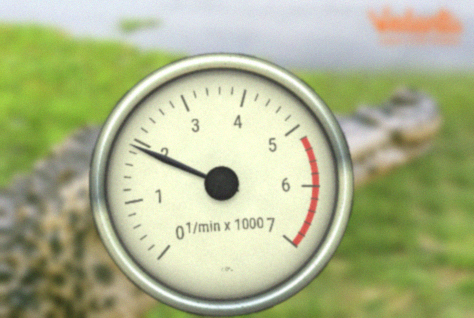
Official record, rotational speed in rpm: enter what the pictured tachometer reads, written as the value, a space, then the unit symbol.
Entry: 1900 rpm
